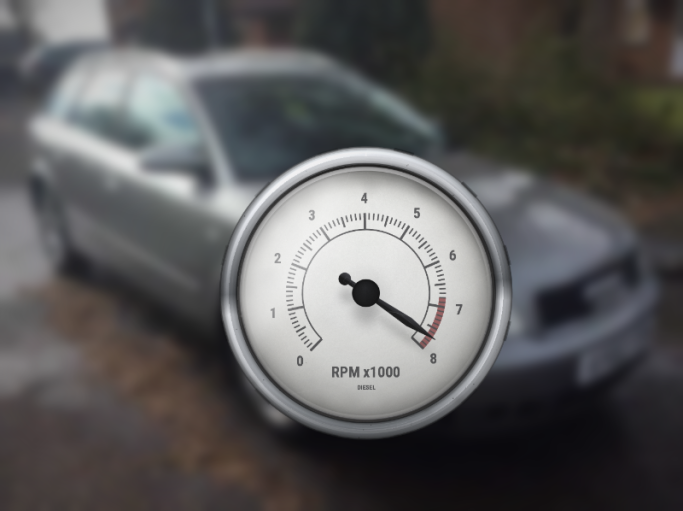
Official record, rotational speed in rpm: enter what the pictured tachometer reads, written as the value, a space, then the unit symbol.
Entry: 7700 rpm
